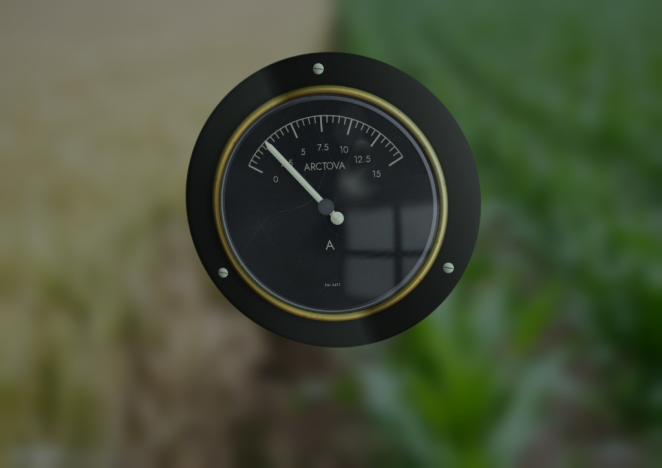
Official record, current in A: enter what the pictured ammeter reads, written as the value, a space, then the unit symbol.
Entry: 2.5 A
